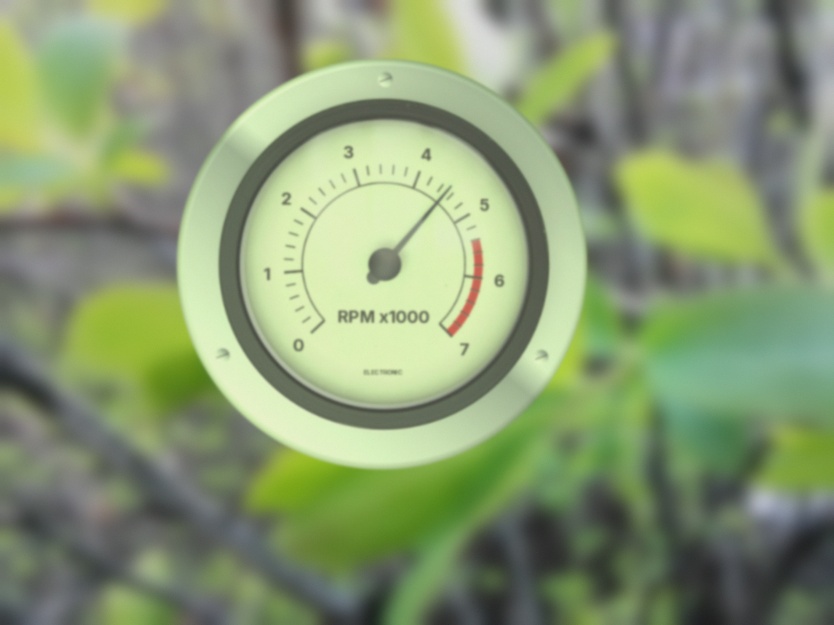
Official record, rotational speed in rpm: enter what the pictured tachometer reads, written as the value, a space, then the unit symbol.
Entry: 4500 rpm
